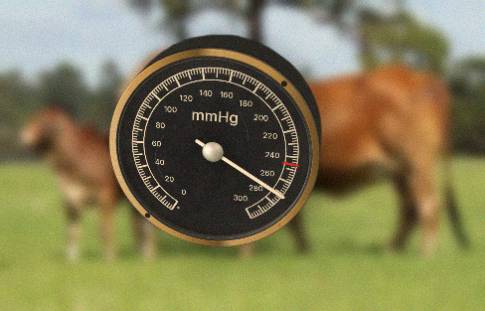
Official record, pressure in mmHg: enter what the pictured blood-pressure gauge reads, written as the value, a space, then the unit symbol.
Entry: 270 mmHg
